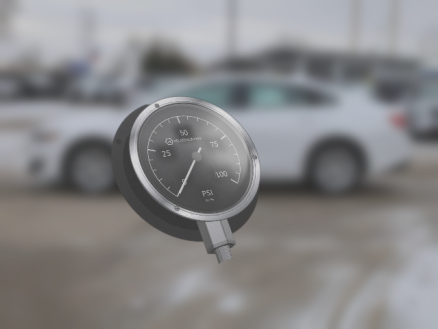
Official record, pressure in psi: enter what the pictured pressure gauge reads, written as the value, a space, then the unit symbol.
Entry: 0 psi
